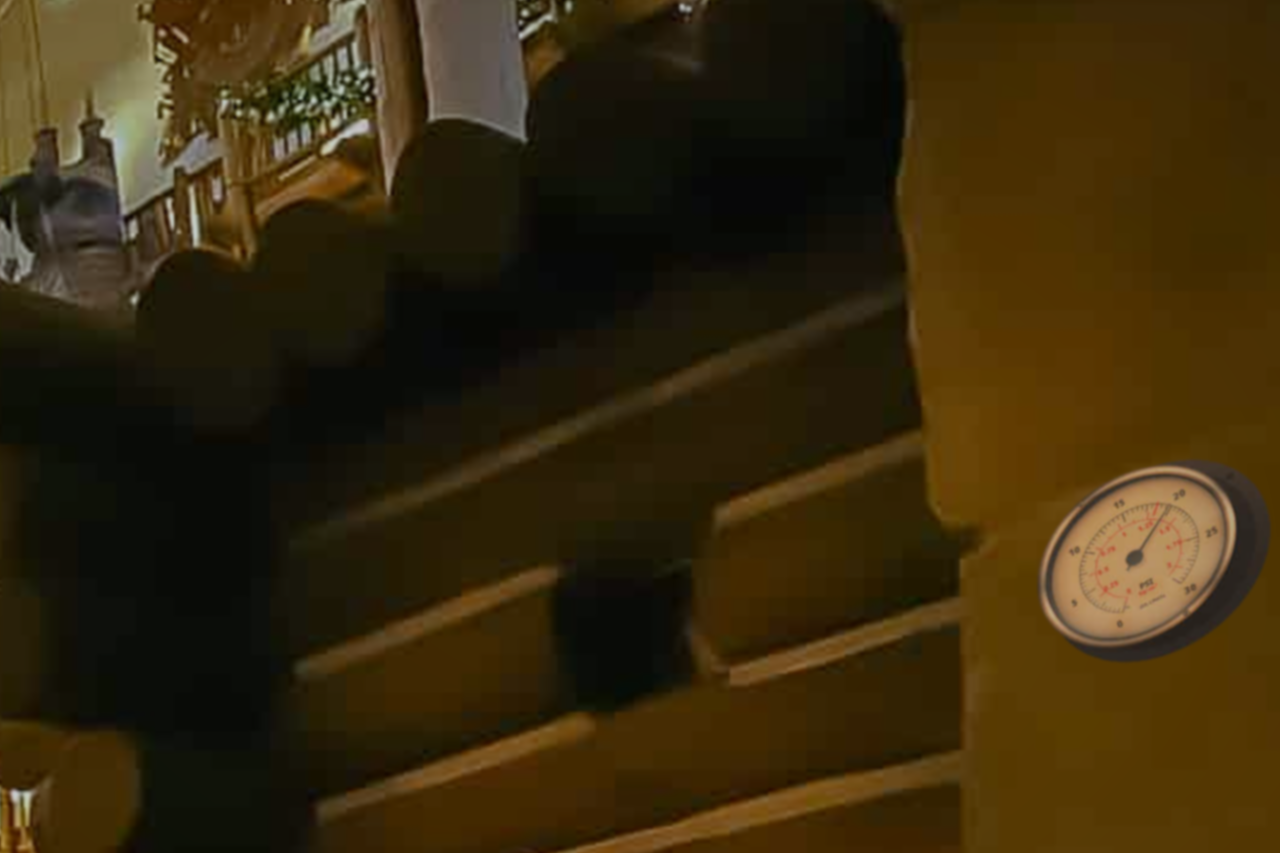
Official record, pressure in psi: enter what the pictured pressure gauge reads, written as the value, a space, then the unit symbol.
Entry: 20 psi
